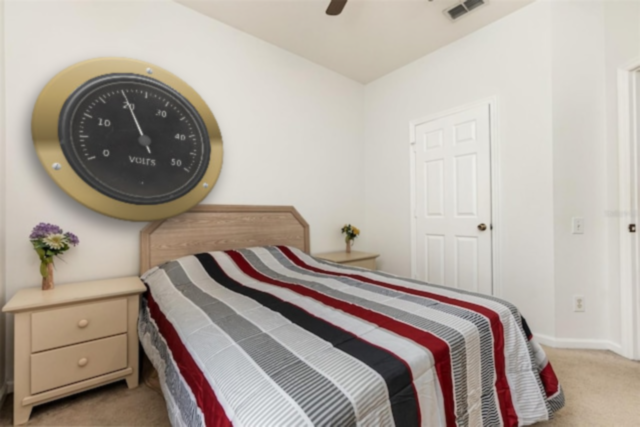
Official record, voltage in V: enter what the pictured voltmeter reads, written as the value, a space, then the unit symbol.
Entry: 20 V
